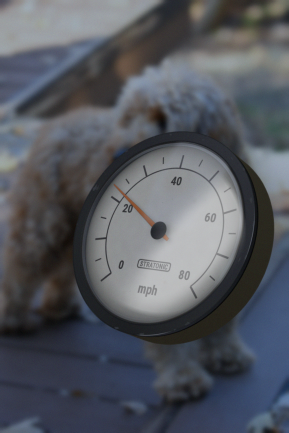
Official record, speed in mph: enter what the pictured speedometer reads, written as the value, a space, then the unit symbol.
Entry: 22.5 mph
